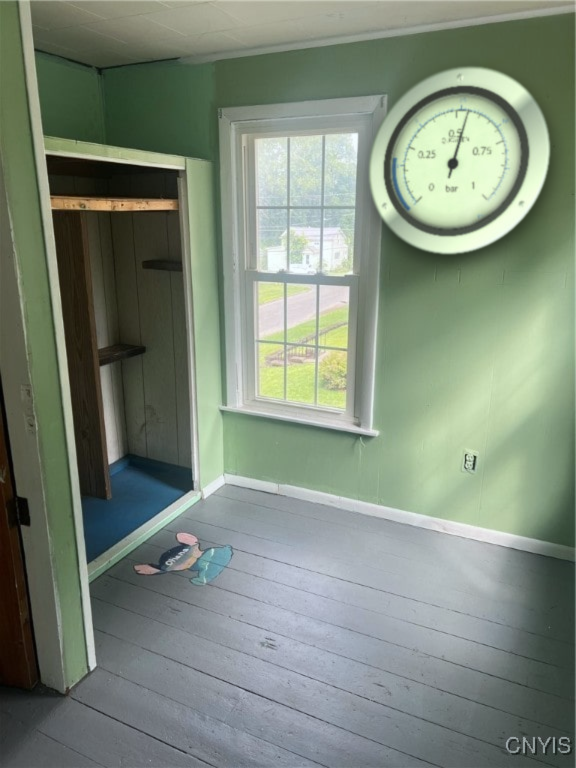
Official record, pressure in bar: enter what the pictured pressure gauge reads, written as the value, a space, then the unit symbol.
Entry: 0.55 bar
